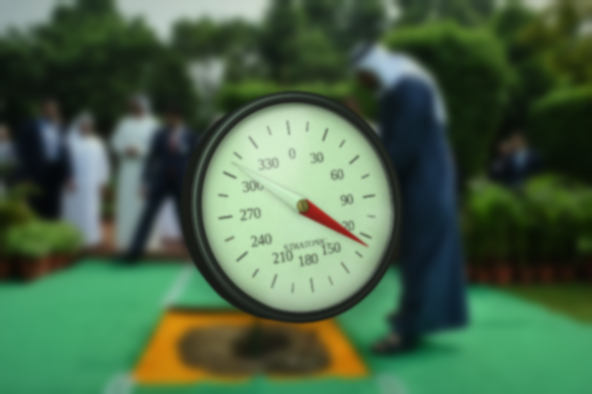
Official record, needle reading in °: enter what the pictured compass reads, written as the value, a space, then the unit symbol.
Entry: 127.5 °
